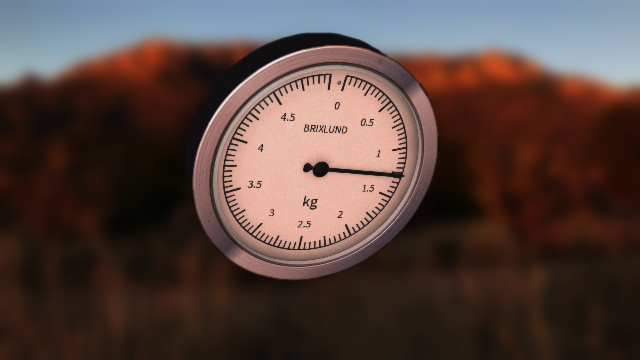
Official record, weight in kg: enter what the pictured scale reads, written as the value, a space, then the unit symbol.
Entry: 1.25 kg
